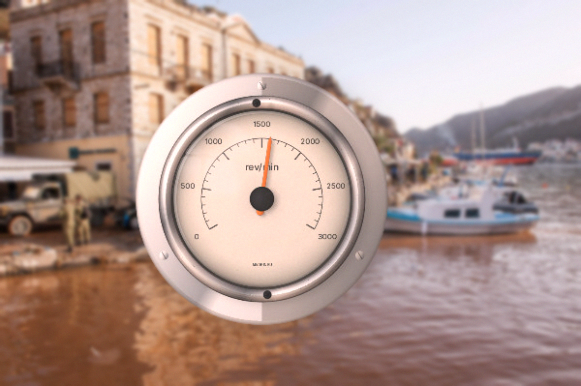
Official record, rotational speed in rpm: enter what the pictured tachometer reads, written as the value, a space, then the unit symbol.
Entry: 1600 rpm
